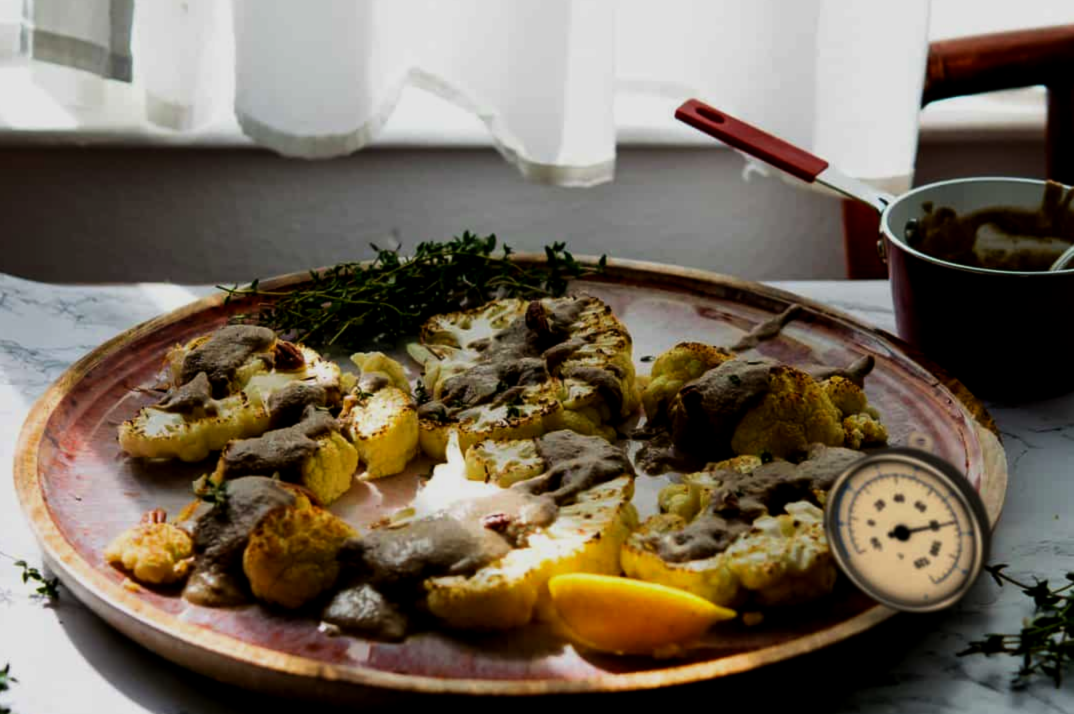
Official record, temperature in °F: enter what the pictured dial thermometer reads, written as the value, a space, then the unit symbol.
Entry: 80 °F
